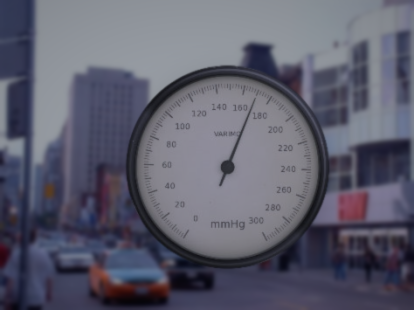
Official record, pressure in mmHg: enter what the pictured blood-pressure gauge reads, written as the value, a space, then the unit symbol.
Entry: 170 mmHg
